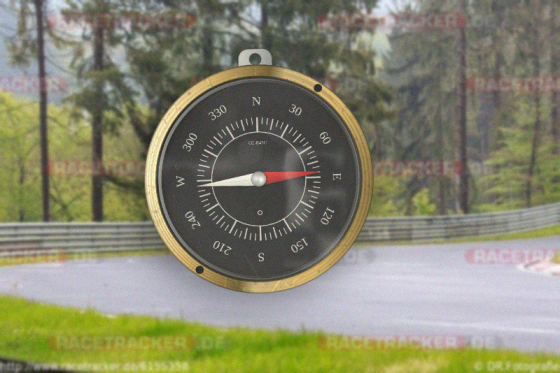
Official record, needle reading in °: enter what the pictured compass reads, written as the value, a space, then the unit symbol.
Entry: 85 °
